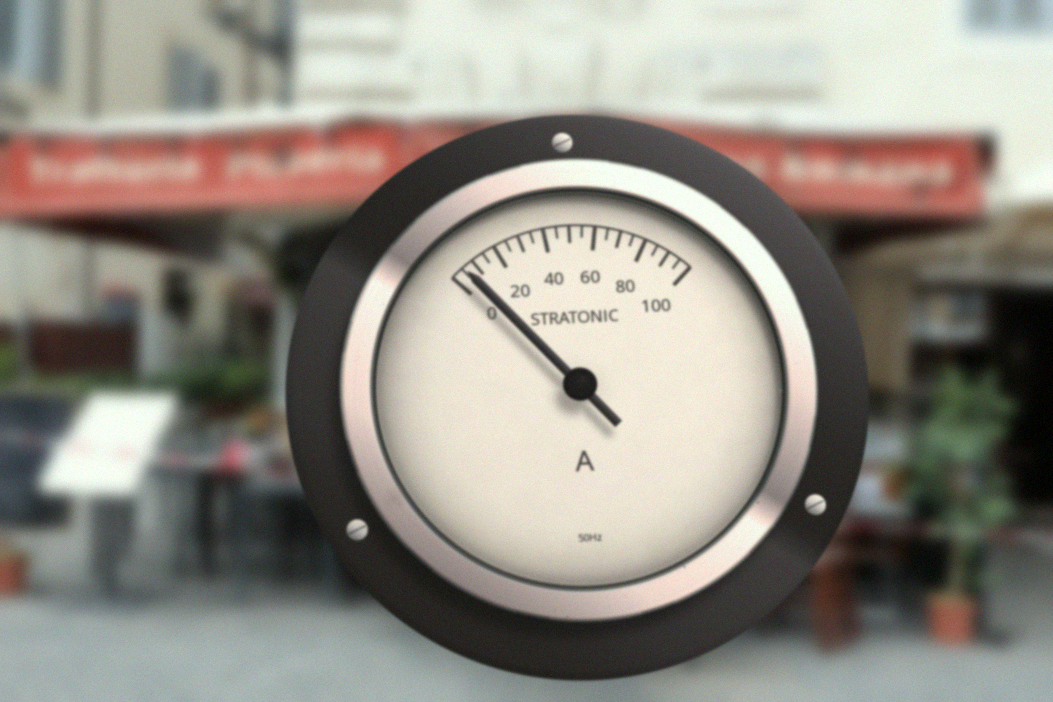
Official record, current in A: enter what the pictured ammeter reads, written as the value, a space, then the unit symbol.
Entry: 5 A
